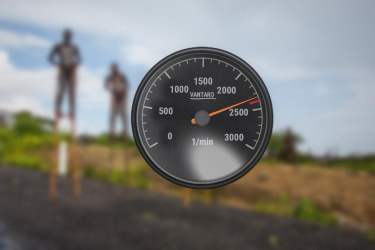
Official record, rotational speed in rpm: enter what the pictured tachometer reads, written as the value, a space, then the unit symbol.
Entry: 2350 rpm
